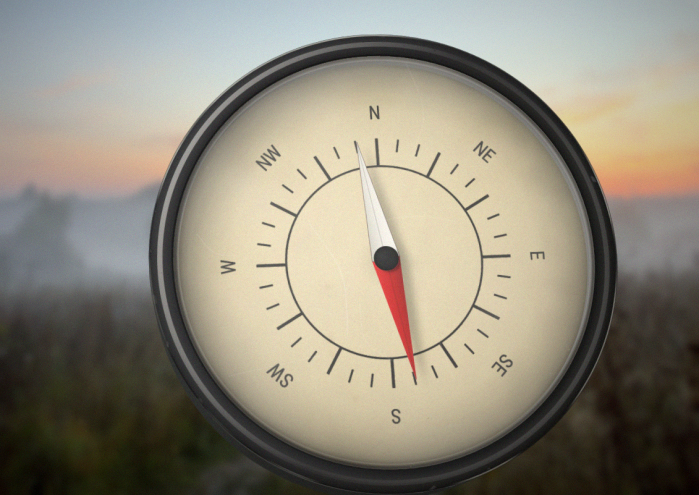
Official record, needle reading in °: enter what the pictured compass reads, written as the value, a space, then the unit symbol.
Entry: 170 °
